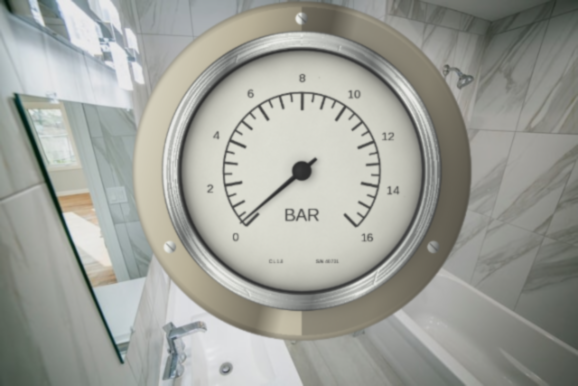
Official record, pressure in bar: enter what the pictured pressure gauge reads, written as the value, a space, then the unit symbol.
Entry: 0.25 bar
